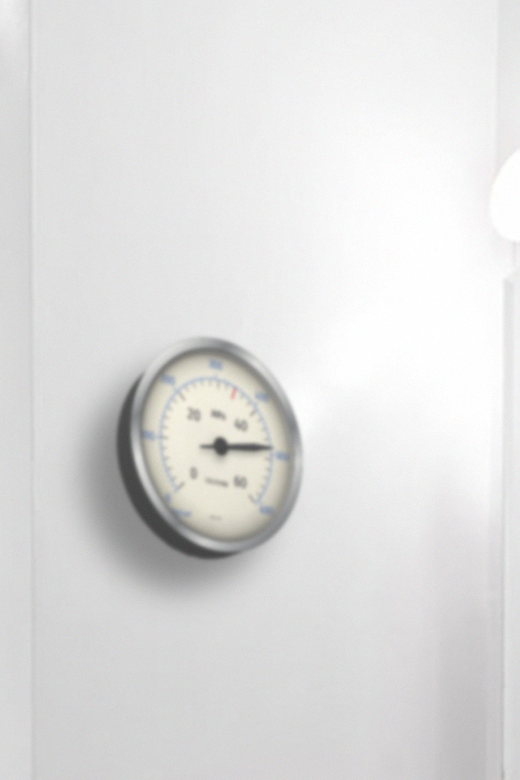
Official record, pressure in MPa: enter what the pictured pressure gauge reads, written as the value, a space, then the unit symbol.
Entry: 48 MPa
